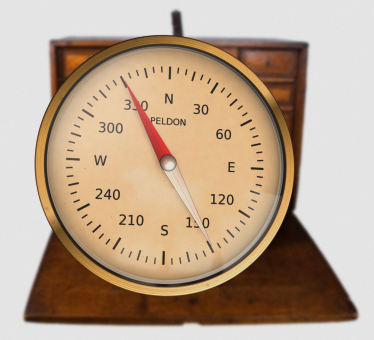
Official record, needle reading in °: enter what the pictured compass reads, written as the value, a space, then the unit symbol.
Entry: 330 °
